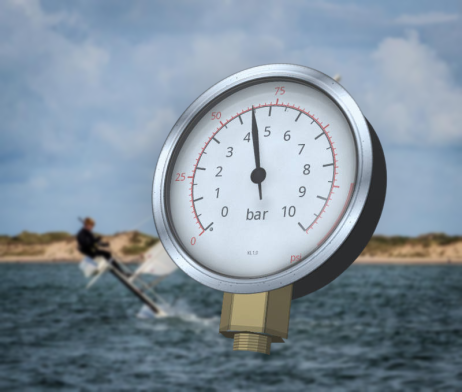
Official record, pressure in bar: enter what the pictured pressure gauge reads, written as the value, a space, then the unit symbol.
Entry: 4.5 bar
